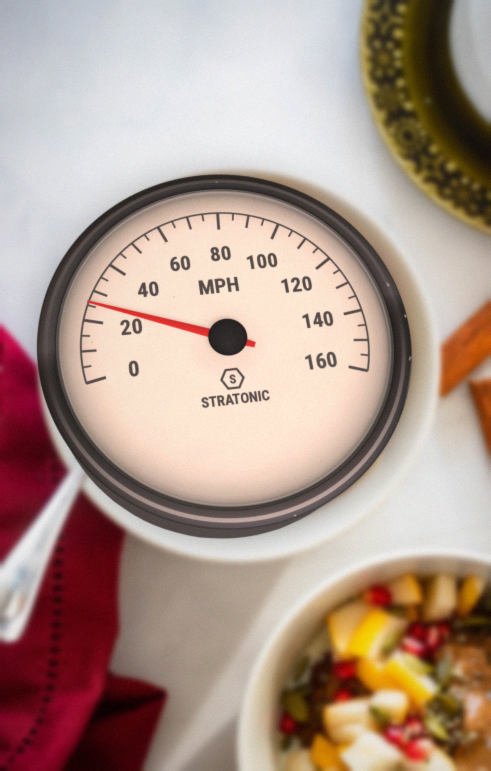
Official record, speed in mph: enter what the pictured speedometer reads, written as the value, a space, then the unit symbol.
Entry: 25 mph
